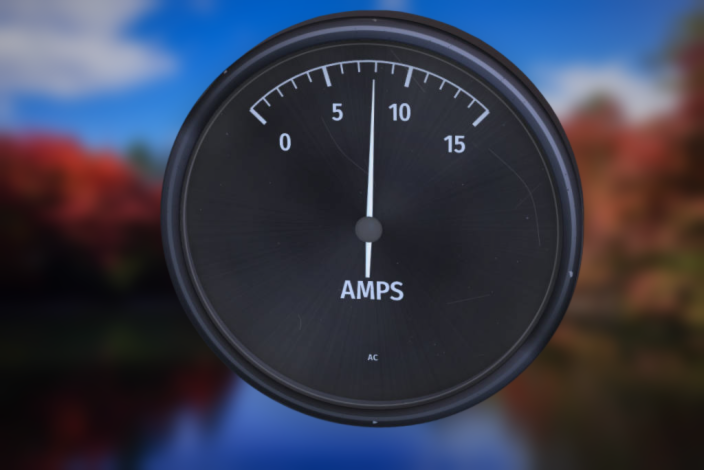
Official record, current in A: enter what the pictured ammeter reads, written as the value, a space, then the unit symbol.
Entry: 8 A
